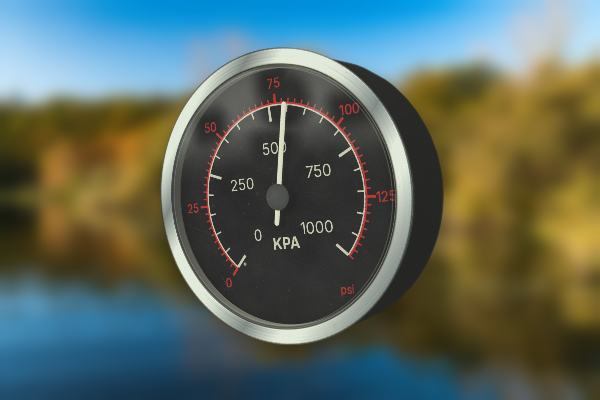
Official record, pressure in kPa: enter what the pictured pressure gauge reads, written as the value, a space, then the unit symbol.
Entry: 550 kPa
